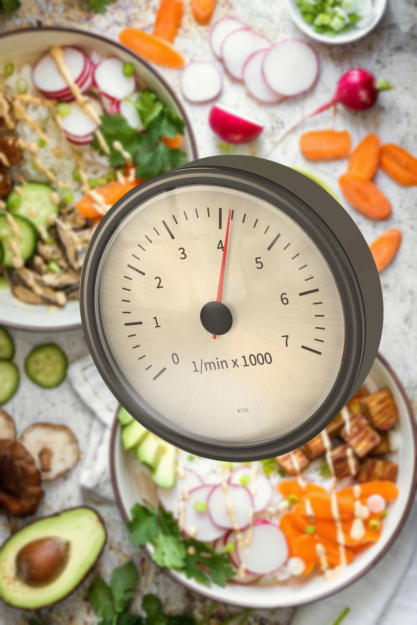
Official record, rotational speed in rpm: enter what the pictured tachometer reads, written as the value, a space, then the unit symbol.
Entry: 4200 rpm
